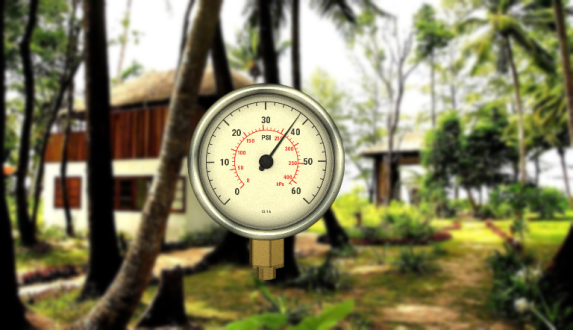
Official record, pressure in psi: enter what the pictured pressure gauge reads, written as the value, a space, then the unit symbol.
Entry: 38 psi
